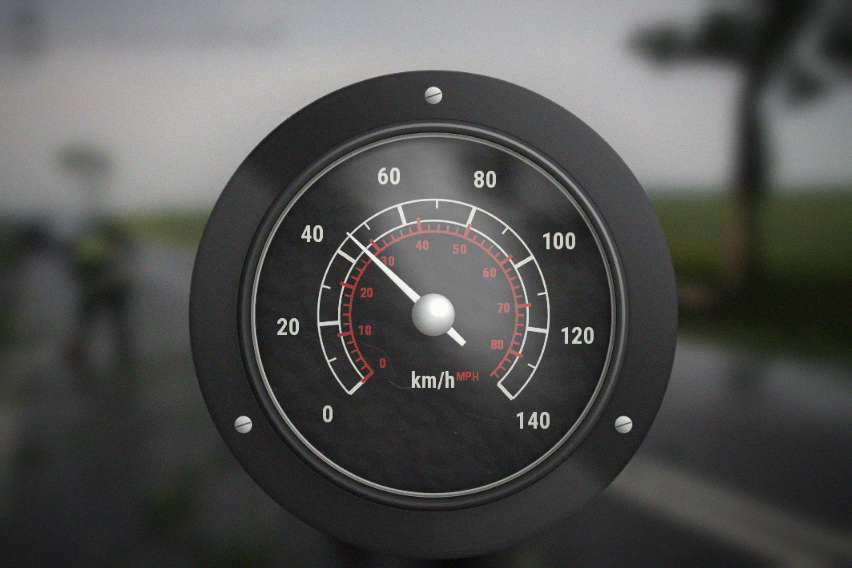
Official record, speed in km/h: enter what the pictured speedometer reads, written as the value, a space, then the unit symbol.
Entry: 45 km/h
